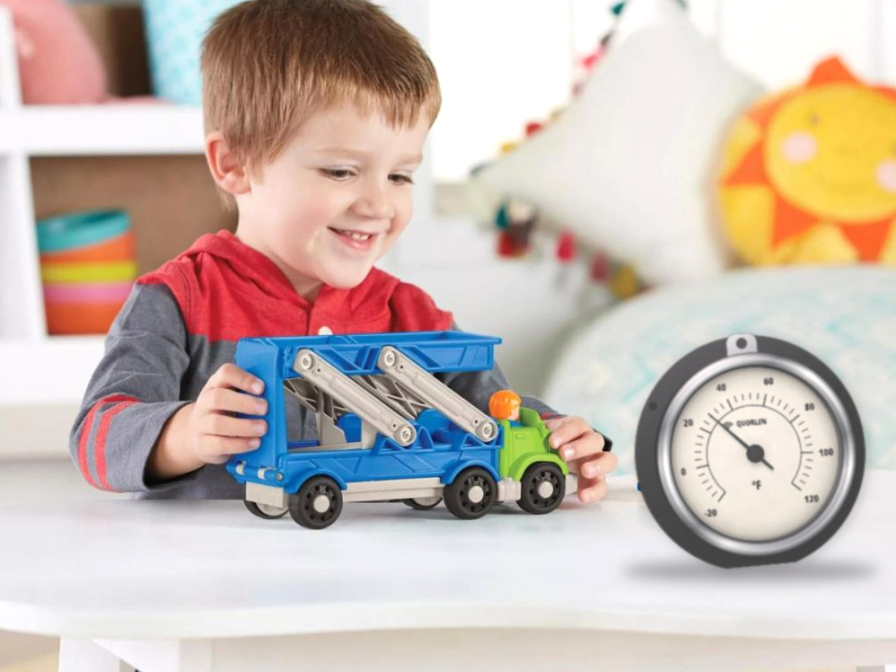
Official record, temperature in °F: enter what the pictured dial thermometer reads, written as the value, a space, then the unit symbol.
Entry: 28 °F
